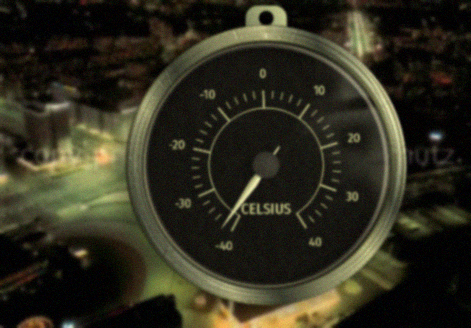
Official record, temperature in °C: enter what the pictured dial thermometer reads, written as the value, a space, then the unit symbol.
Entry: -38 °C
